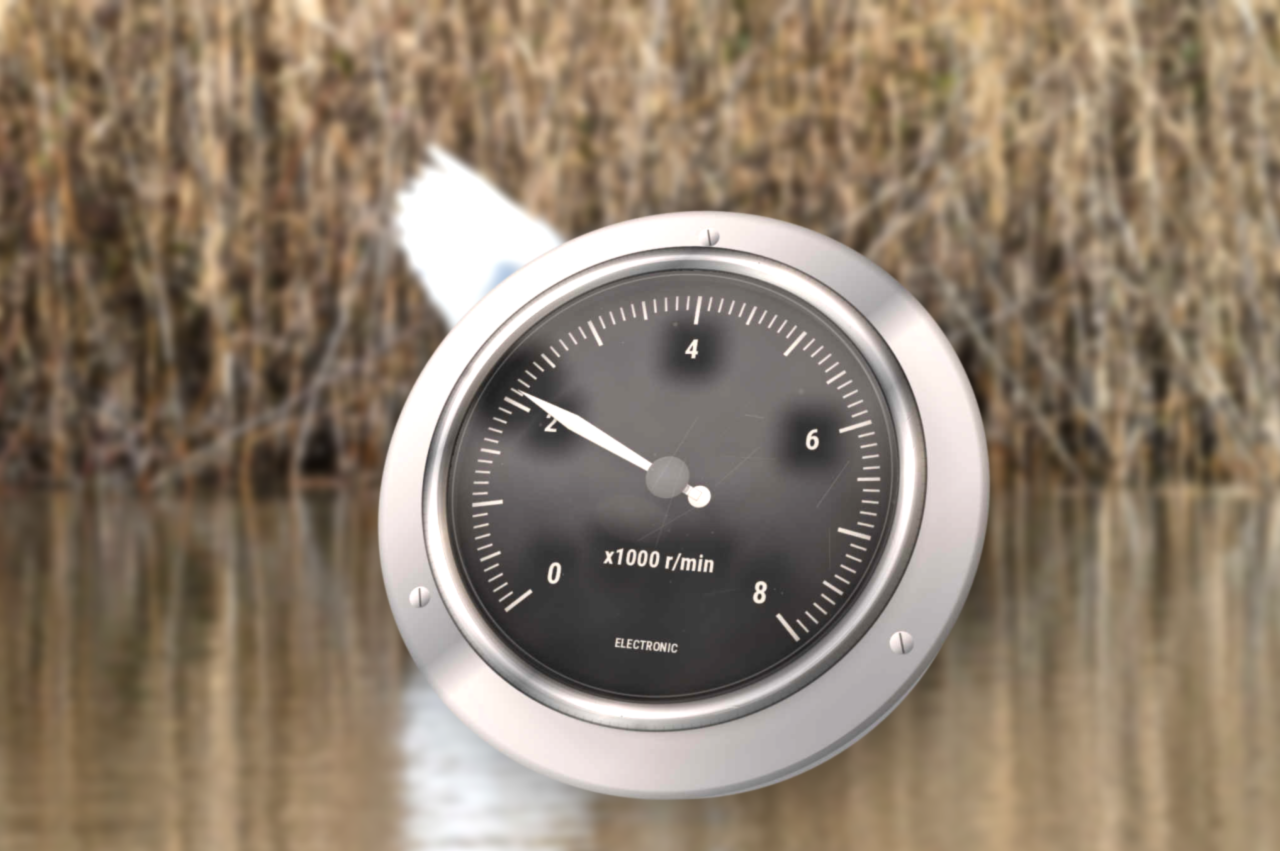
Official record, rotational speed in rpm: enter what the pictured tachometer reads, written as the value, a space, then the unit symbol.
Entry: 2100 rpm
